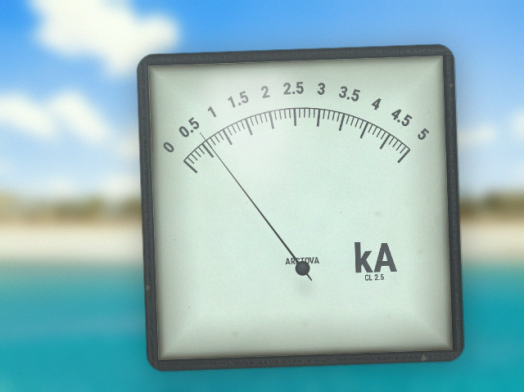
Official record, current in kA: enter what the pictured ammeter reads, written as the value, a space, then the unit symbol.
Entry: 0.6 kA
